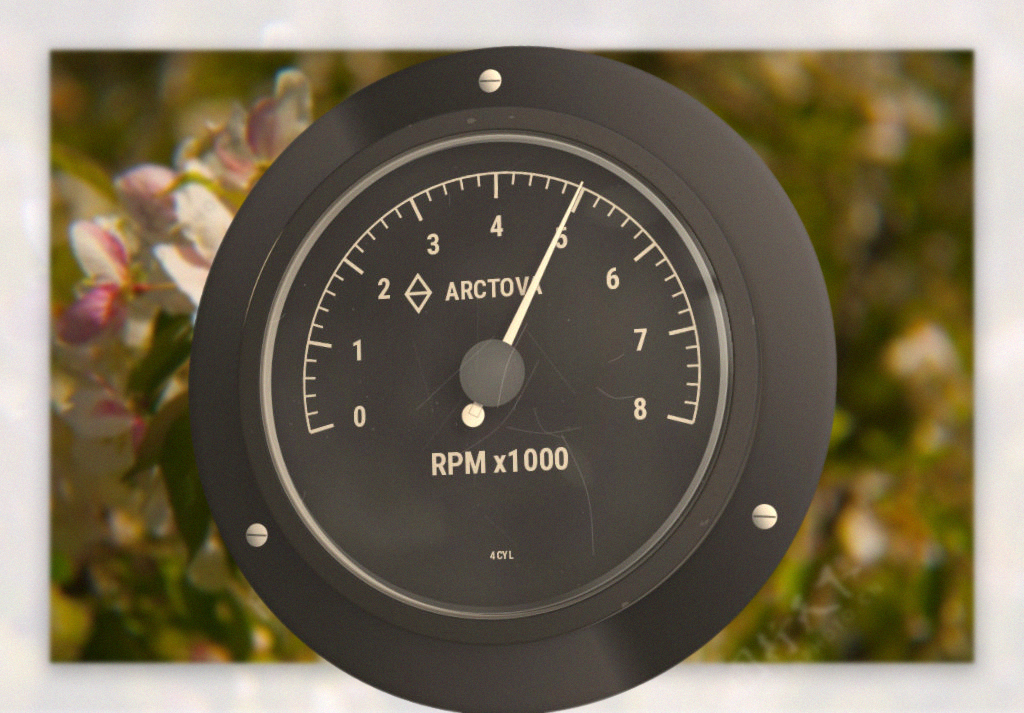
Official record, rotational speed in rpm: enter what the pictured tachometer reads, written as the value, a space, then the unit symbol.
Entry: 5000 rpm
